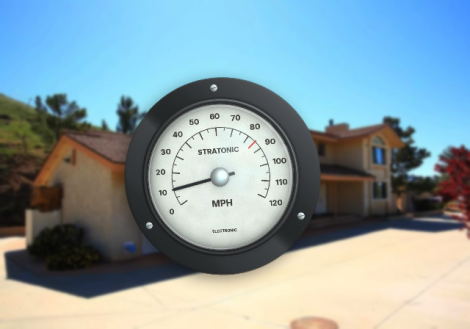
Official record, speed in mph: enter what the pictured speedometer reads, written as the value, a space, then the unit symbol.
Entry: 10 mph
